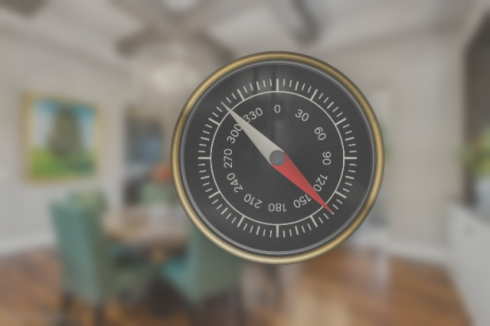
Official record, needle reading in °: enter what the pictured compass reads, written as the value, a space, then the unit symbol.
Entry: 135 °
